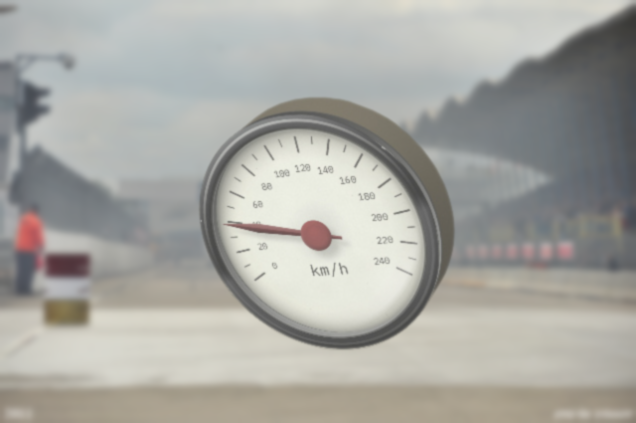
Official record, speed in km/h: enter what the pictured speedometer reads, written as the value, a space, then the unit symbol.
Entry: 40 km/h
